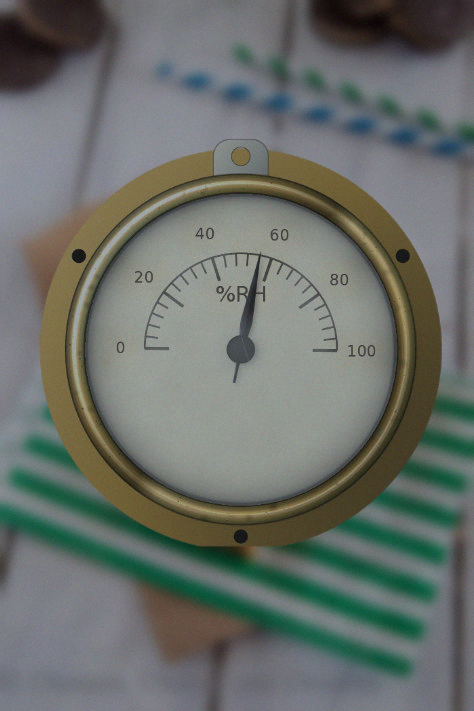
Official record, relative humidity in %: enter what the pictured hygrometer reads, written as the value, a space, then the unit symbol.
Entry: 56 %
